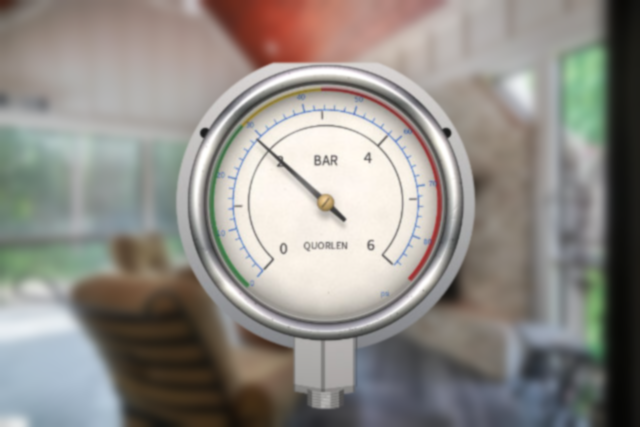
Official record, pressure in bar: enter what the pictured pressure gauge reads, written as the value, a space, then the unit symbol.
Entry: 2 bar
